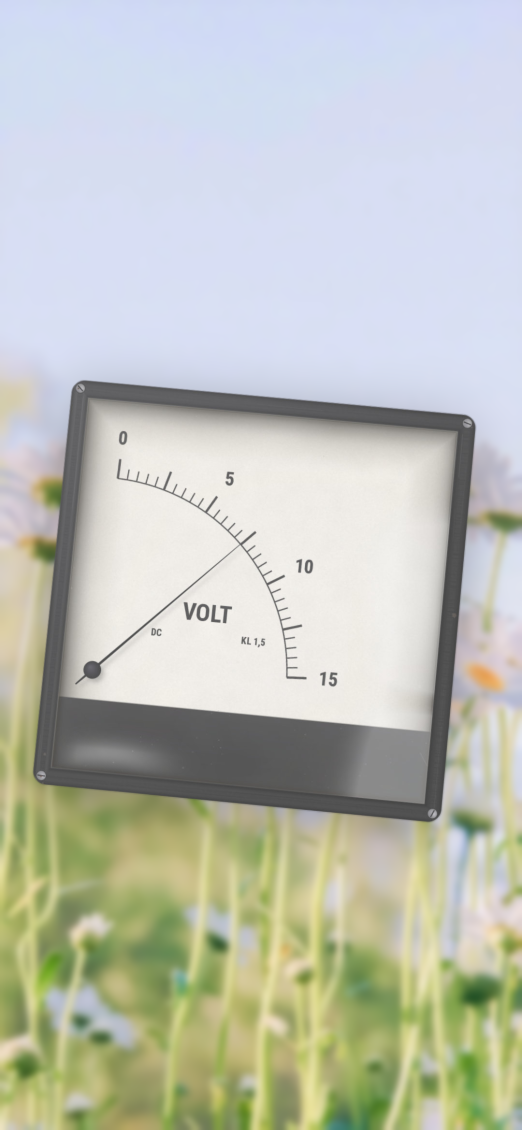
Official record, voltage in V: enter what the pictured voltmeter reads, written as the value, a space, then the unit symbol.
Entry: 7.5 V
